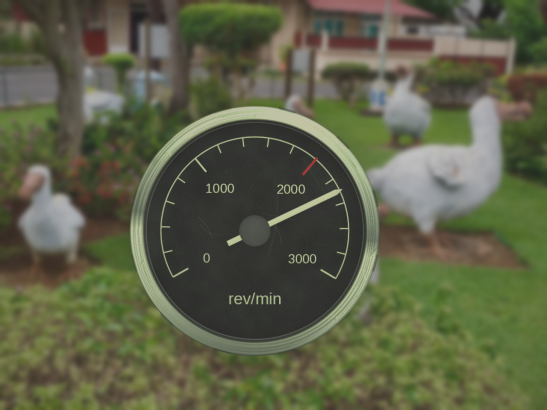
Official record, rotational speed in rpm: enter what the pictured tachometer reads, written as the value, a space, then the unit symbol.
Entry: 2300 rpm
